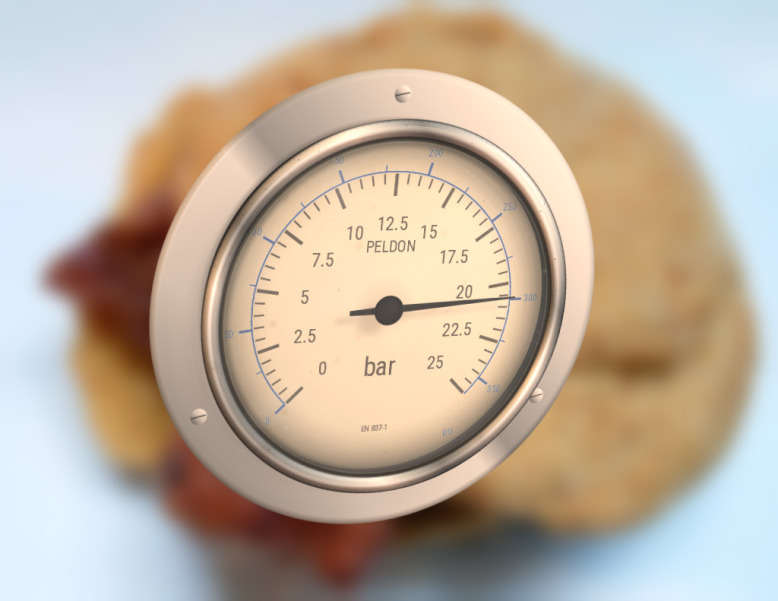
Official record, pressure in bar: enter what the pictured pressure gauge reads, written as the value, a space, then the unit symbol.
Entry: 20.5 bar
